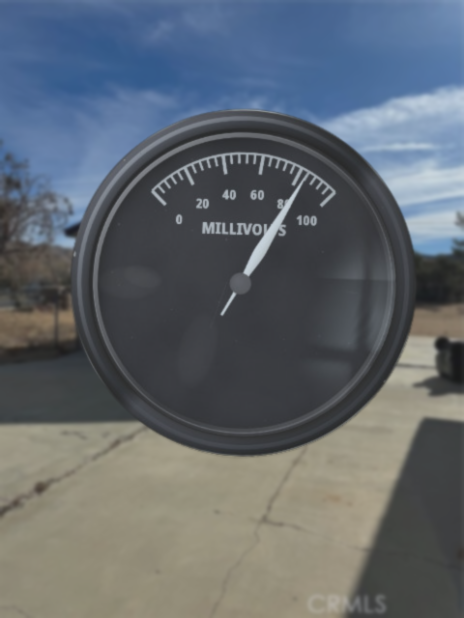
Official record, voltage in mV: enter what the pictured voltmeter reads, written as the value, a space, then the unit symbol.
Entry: 84 mV
